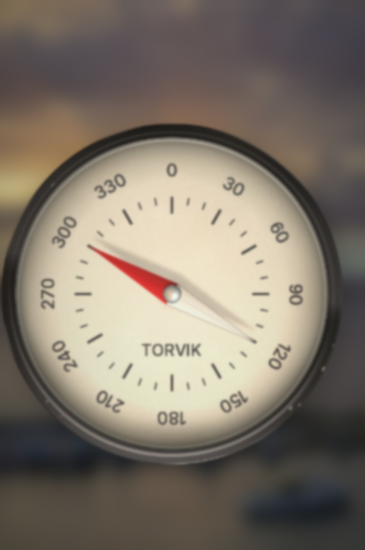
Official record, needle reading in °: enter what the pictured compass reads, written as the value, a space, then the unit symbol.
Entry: 300 °
